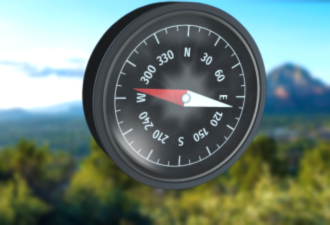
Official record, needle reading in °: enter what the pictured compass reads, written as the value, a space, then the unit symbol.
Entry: 280 °
